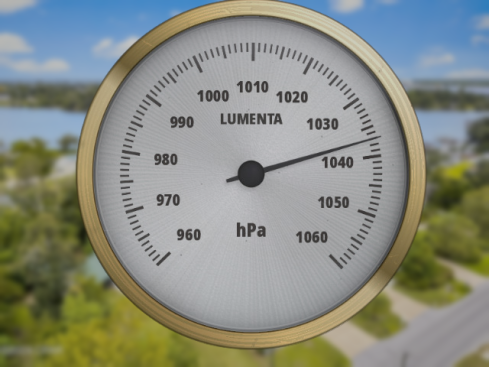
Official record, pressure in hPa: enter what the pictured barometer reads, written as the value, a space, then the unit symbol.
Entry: 1037 hPa
